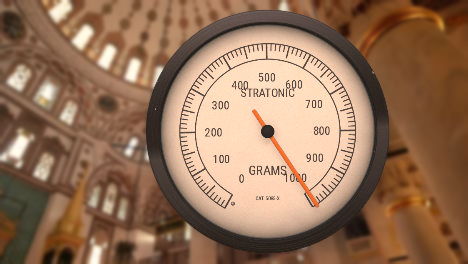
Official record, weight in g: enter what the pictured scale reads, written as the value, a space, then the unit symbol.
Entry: 990 g
